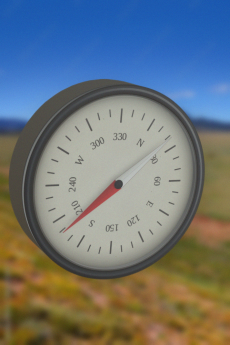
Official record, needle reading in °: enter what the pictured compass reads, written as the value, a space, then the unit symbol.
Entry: 200 °
